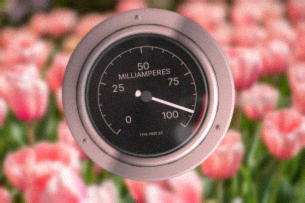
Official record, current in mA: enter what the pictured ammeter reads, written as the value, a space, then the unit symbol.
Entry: 92.5 mA
